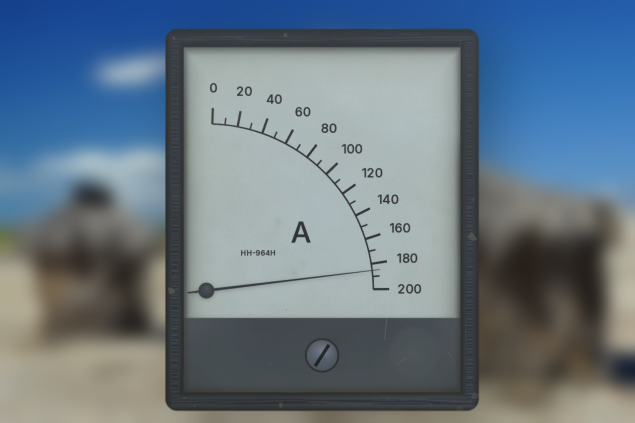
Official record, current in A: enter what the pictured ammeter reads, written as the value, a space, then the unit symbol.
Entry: 185 A
